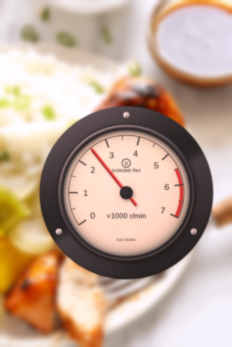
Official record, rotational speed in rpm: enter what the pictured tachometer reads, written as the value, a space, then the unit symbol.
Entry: 2500 rpm
